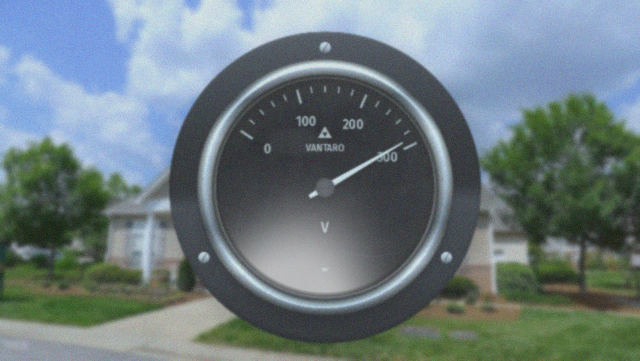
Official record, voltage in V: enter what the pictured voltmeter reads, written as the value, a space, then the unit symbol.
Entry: 290 V
